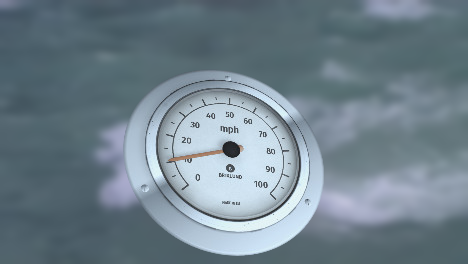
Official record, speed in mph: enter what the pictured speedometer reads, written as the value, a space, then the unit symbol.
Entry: 10 mph
